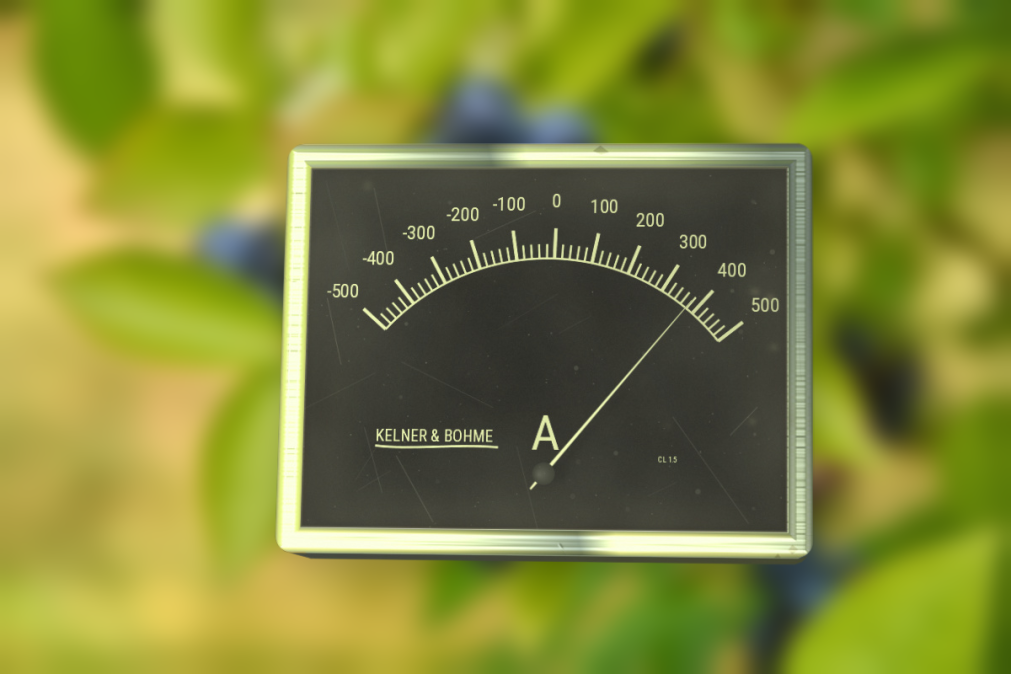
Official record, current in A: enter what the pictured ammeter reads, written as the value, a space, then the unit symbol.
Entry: 380 A
